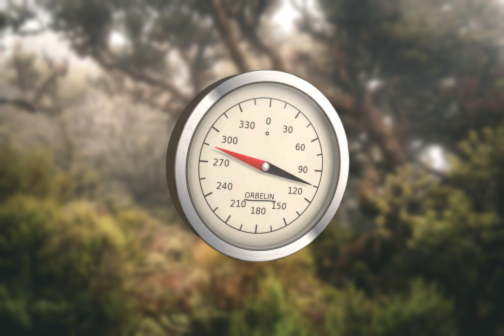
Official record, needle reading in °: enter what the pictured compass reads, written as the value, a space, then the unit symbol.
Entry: 285 °
